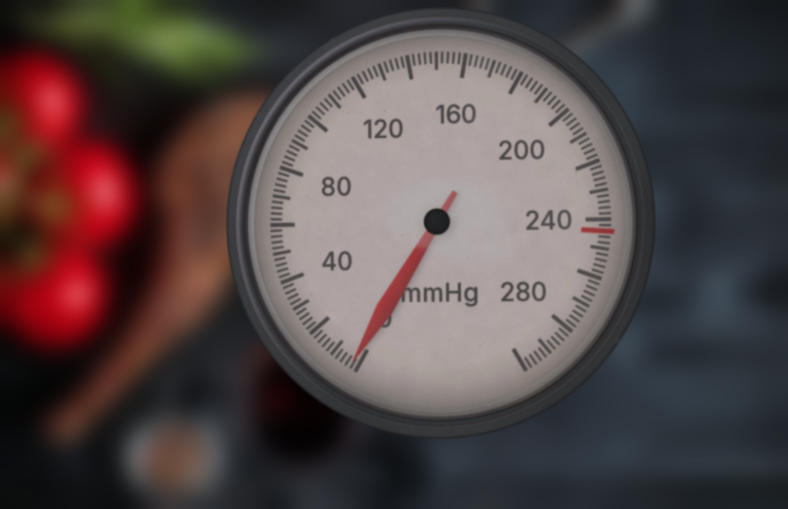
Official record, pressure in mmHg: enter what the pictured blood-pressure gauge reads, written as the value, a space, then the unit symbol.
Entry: 2 mmHg
